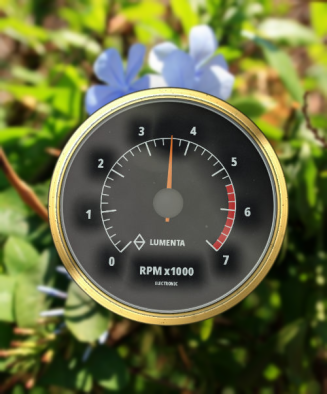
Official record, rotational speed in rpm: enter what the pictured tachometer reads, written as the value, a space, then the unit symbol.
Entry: 3600 rpm
